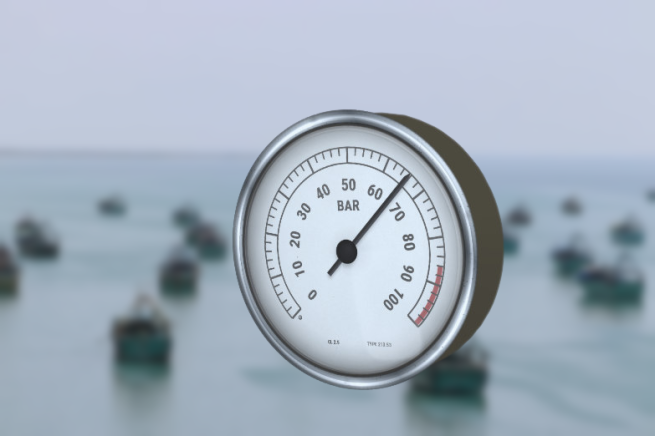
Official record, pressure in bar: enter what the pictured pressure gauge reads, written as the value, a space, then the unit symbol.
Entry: 66 bar
